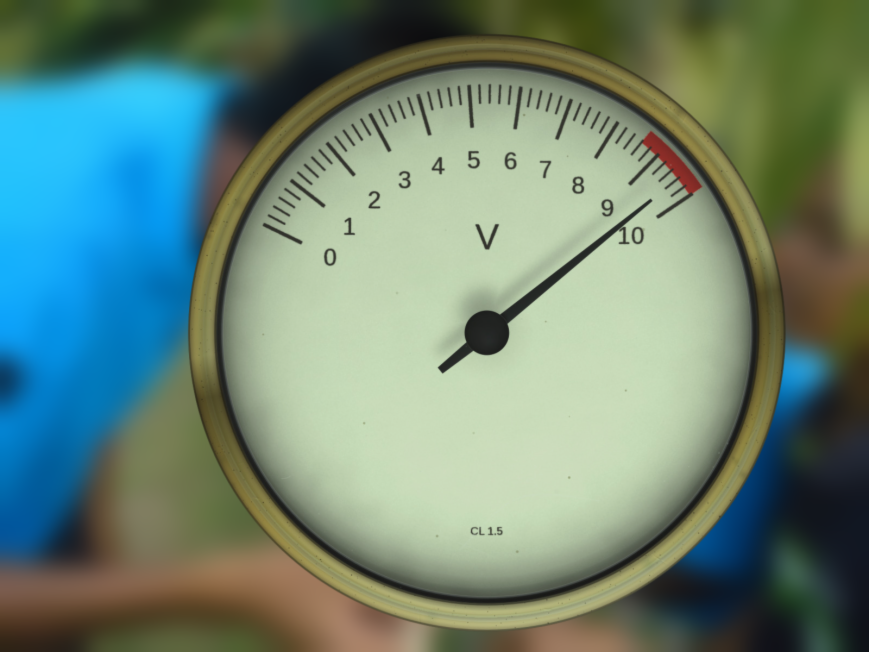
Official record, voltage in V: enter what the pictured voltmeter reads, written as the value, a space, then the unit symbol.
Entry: 9.6 V
